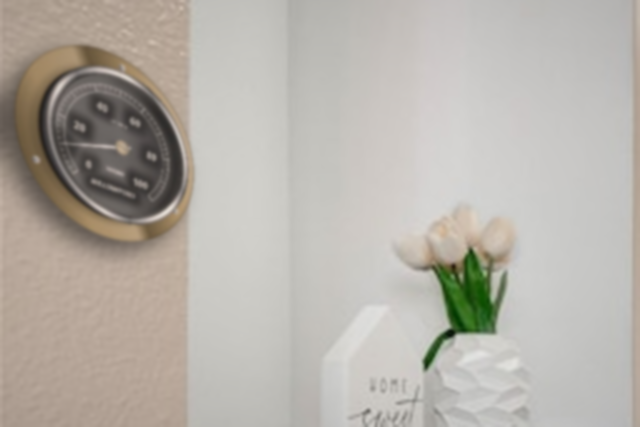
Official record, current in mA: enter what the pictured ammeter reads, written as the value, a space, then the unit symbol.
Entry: 10 mA
